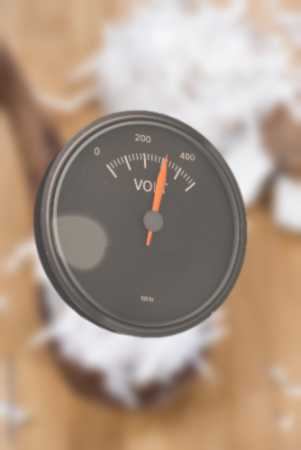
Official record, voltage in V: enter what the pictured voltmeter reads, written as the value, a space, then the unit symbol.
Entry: 300 V
